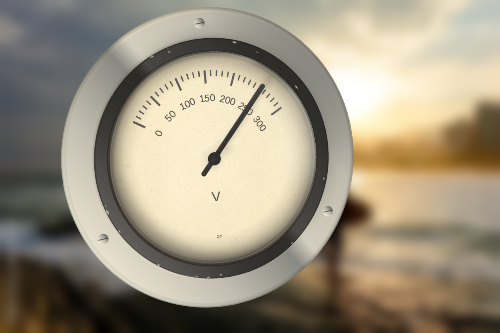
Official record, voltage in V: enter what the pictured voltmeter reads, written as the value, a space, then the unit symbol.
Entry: 250 V
